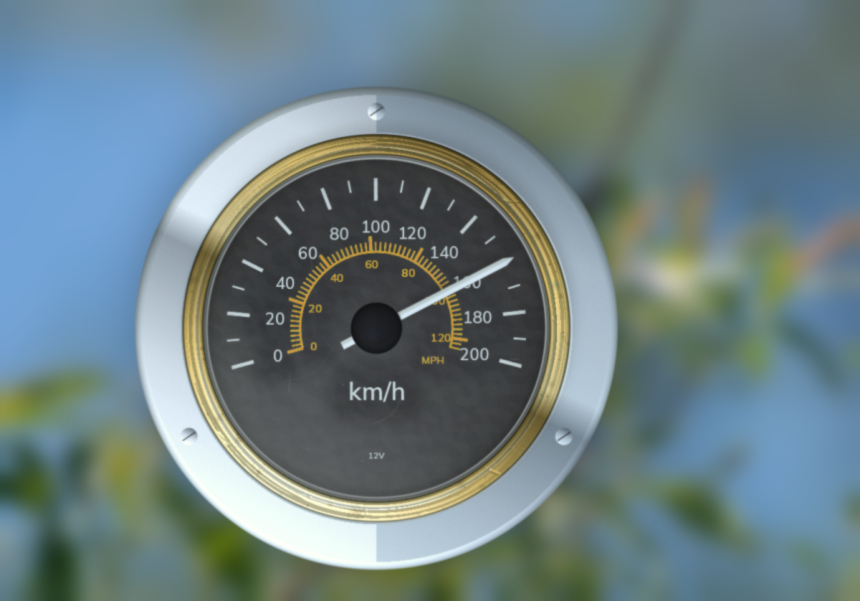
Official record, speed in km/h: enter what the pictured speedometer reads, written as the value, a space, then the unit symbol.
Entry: 160 km/h
